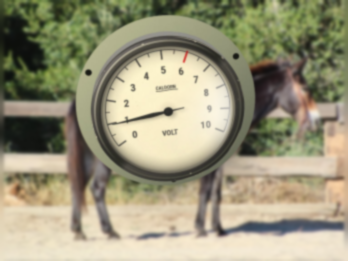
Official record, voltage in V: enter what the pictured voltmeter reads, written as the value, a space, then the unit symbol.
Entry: 1 V
